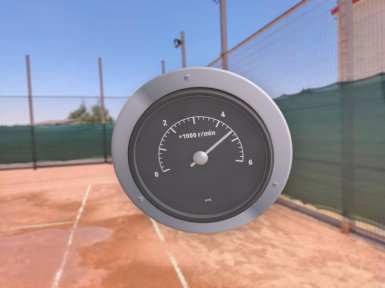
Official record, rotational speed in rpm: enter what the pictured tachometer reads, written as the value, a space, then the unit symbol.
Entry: 4600 rpm
